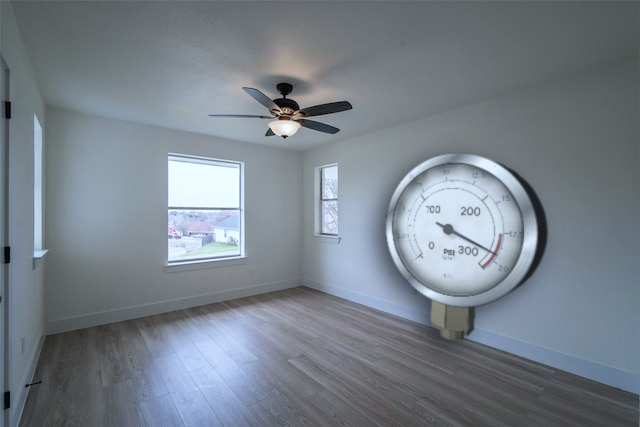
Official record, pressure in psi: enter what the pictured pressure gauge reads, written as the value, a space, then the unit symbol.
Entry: 275 psi
